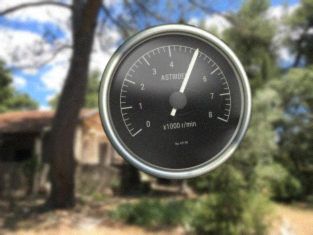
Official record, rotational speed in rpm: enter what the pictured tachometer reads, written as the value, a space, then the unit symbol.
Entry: 5000 rpm
